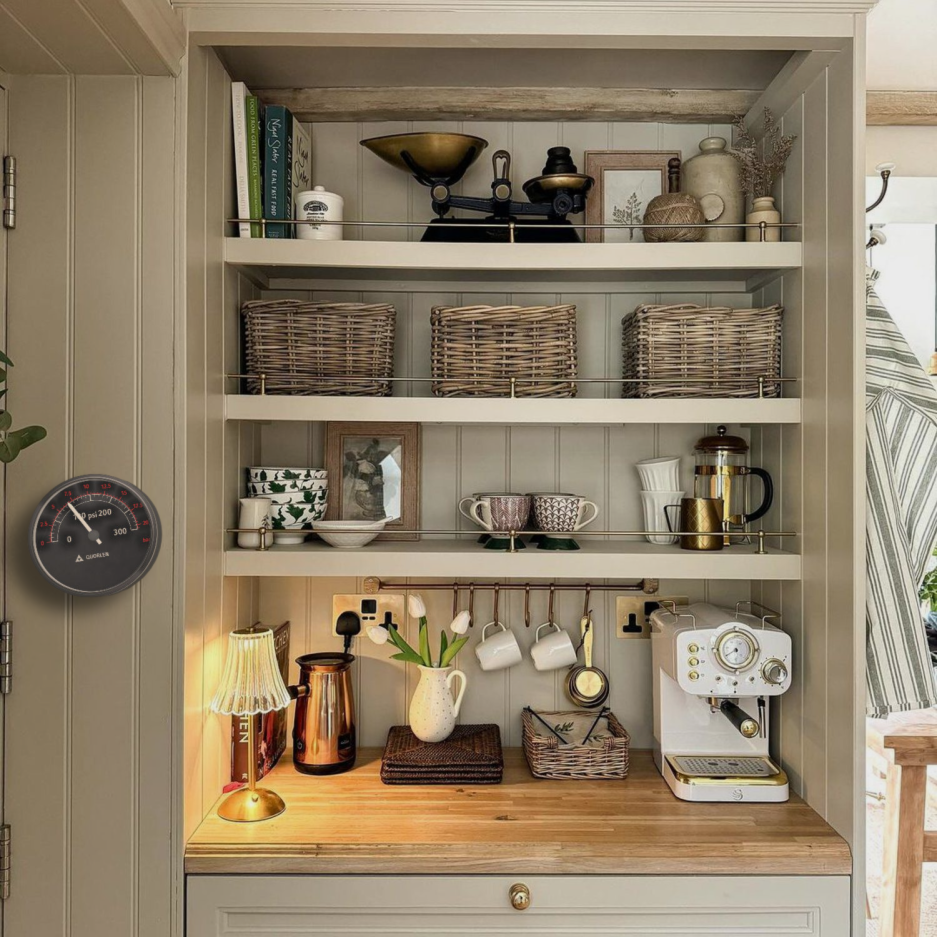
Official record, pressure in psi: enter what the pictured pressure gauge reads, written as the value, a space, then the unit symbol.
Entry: 100 psi
